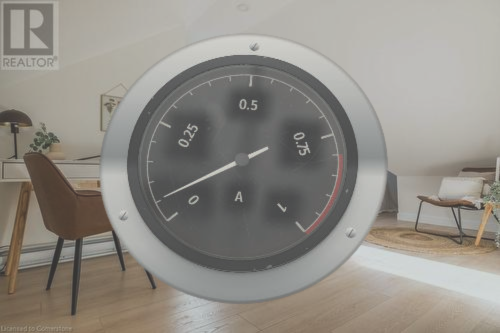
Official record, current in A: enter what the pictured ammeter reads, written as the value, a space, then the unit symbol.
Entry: 0.05 A
